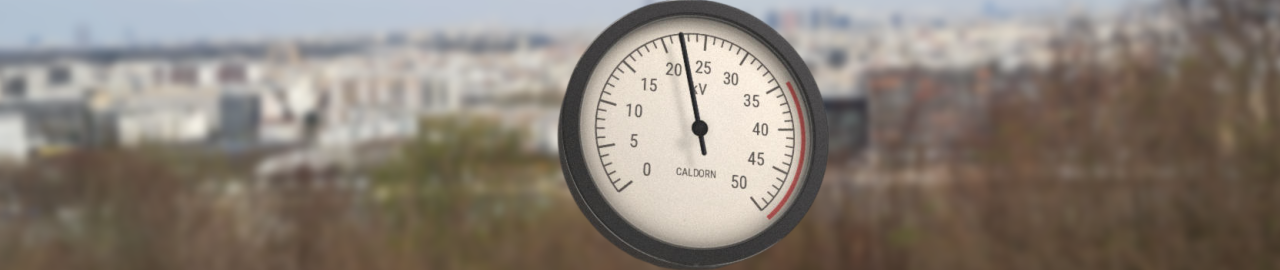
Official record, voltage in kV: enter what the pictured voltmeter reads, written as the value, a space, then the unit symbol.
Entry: 22 kV
